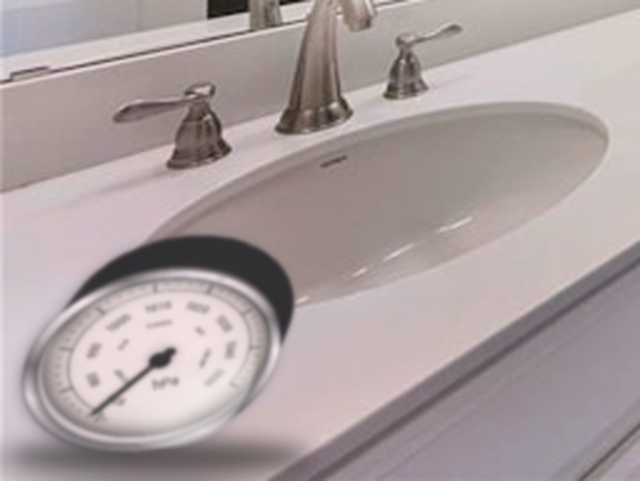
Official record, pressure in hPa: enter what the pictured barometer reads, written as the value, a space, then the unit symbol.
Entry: 972 hPa
